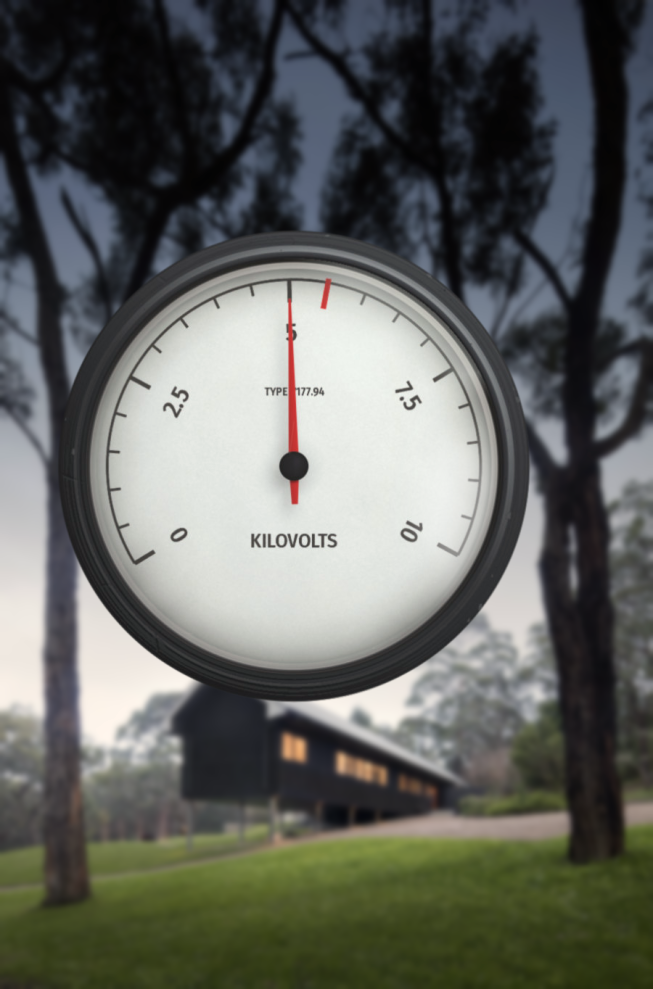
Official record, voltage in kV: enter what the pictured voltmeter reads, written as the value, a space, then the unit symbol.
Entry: 5 kV
